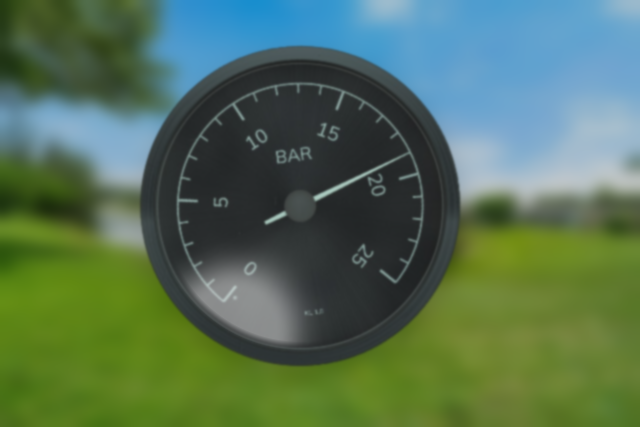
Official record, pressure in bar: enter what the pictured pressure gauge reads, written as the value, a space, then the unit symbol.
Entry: 19 bar
